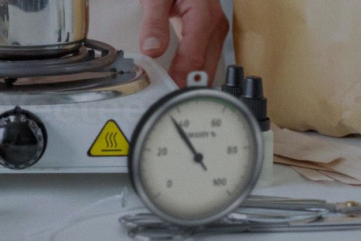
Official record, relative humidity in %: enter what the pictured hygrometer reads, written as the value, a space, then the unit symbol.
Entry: 36 %
